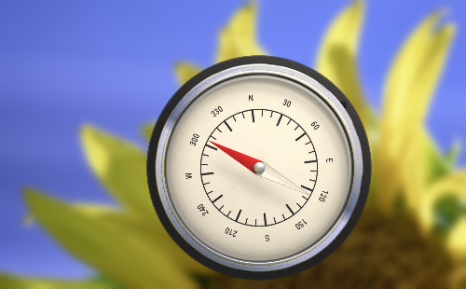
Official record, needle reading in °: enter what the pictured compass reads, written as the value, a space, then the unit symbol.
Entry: 305 °
